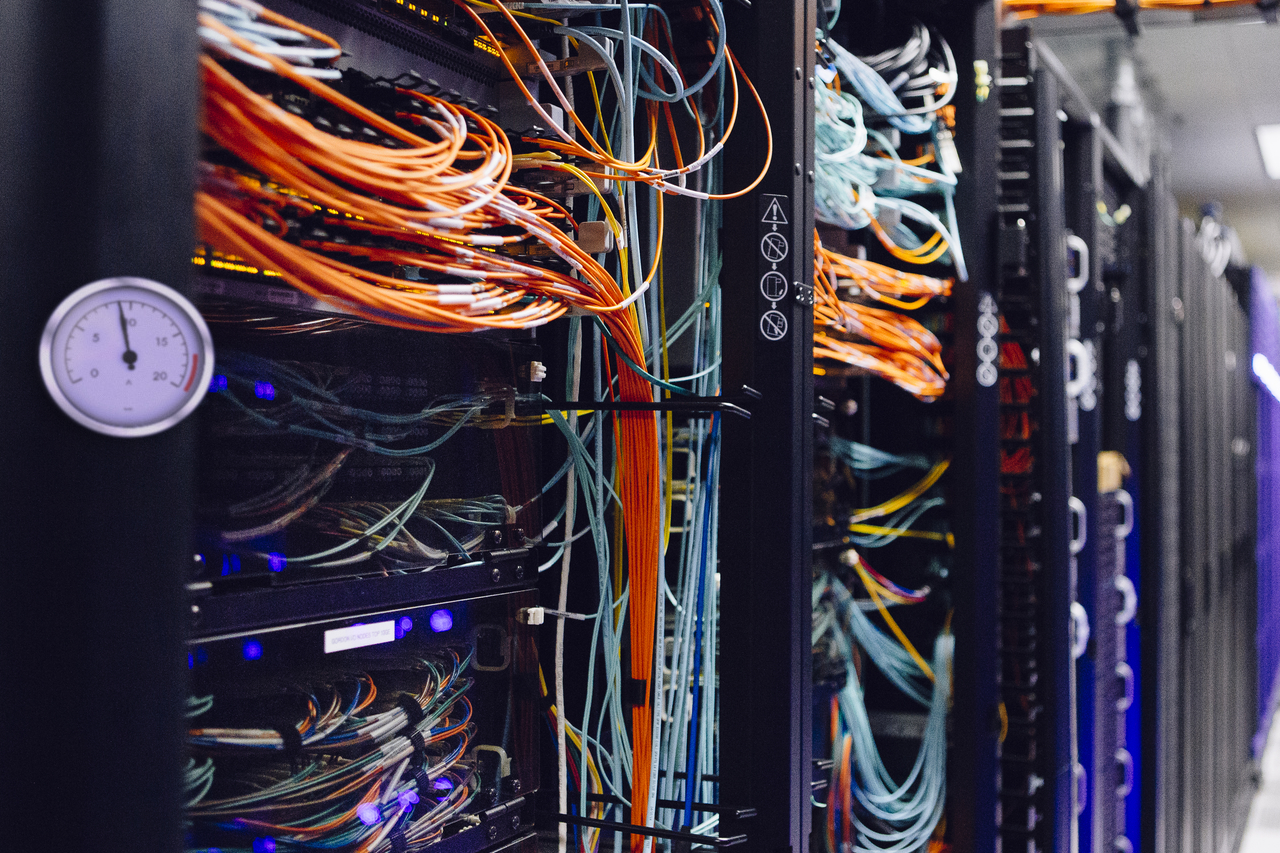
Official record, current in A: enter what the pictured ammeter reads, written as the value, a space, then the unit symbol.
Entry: 9 A
